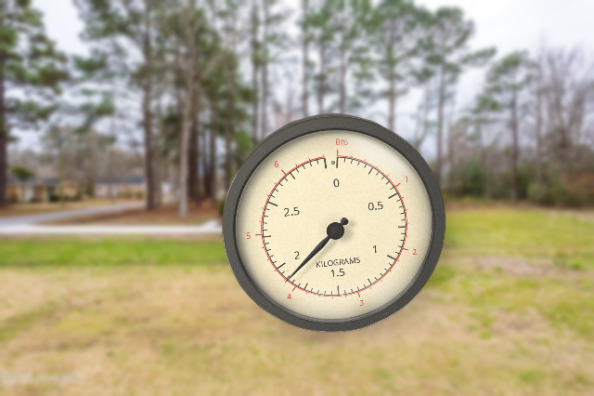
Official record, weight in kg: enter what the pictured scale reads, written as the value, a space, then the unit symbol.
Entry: 1.9 kg
